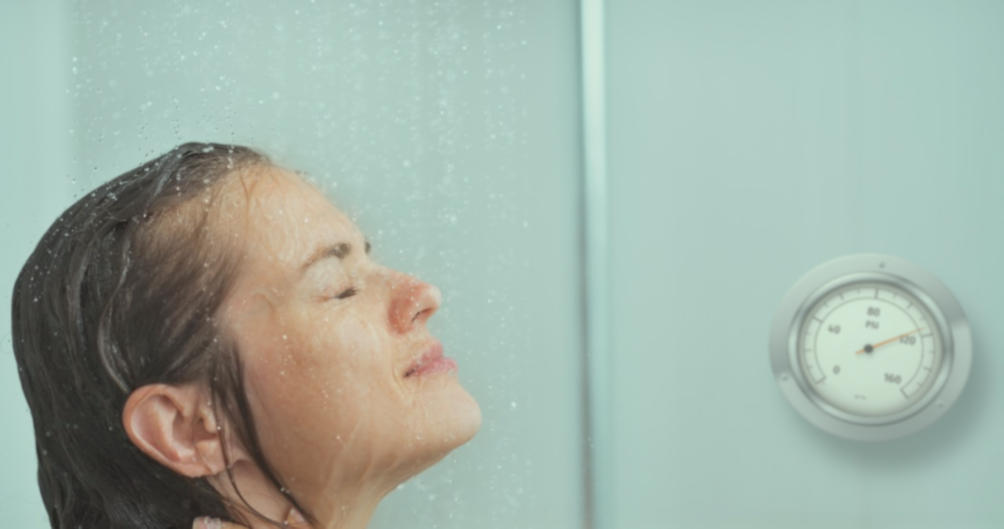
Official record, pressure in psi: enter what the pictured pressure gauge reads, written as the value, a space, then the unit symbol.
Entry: 115 psi
